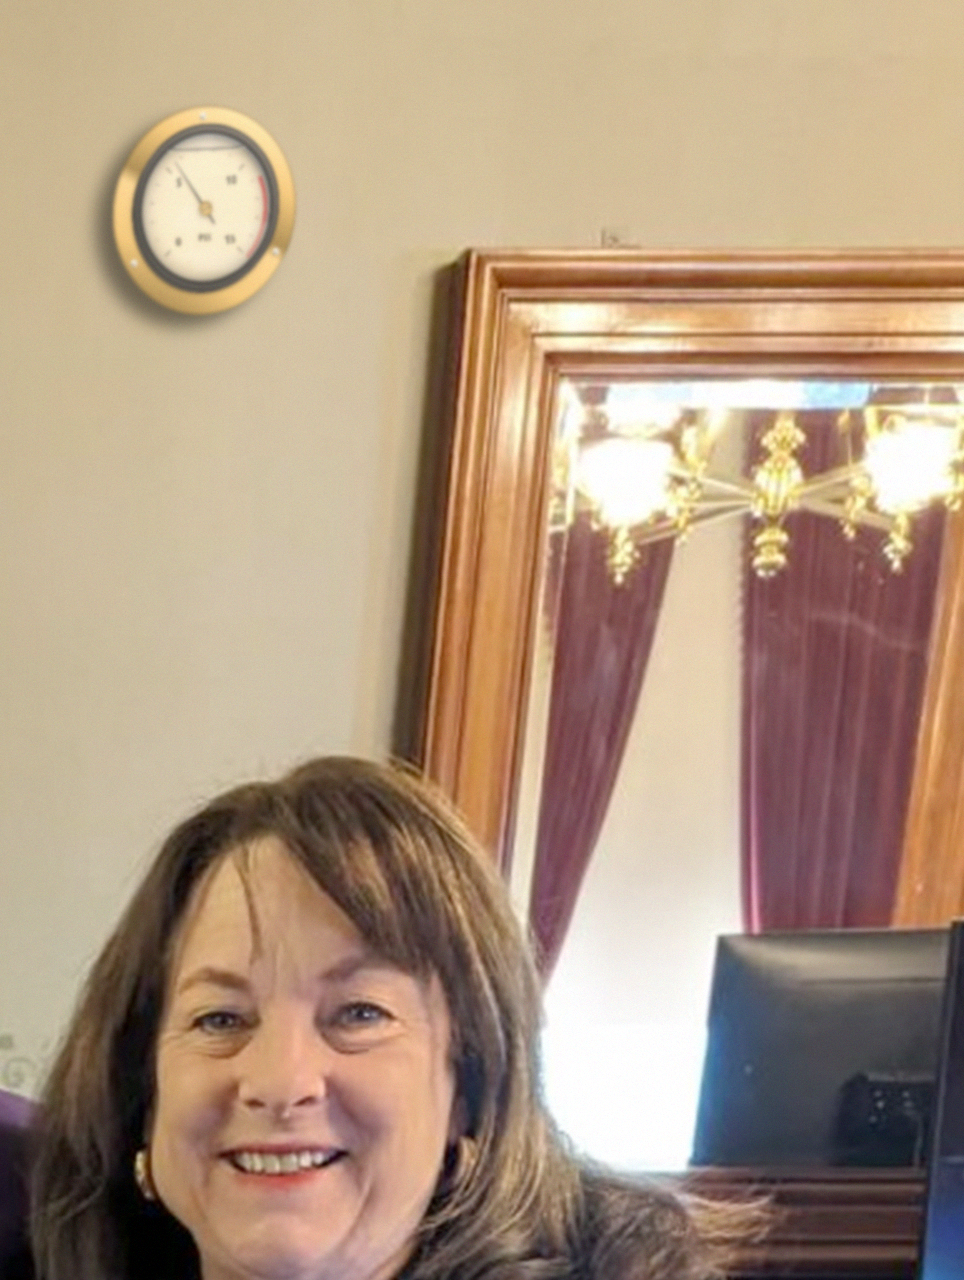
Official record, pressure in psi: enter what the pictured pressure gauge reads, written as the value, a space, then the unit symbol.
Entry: 5.5 psi
